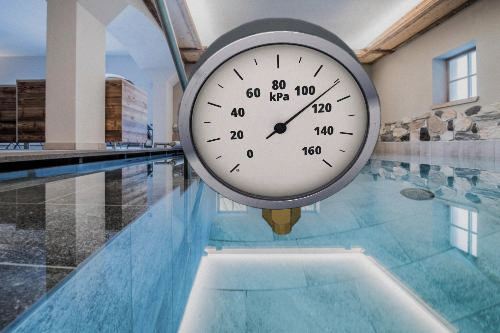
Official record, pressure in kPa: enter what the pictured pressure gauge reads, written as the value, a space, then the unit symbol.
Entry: 110 kPa
